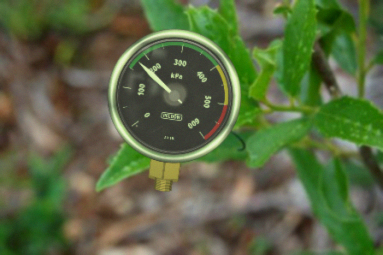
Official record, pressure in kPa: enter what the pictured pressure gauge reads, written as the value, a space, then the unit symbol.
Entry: 175 kPa
